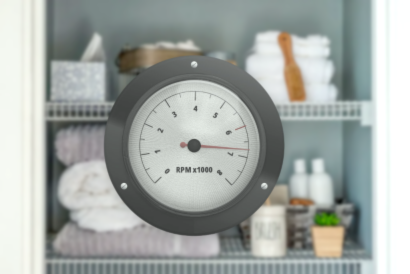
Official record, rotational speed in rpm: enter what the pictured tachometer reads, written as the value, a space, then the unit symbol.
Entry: 6750 rpm
